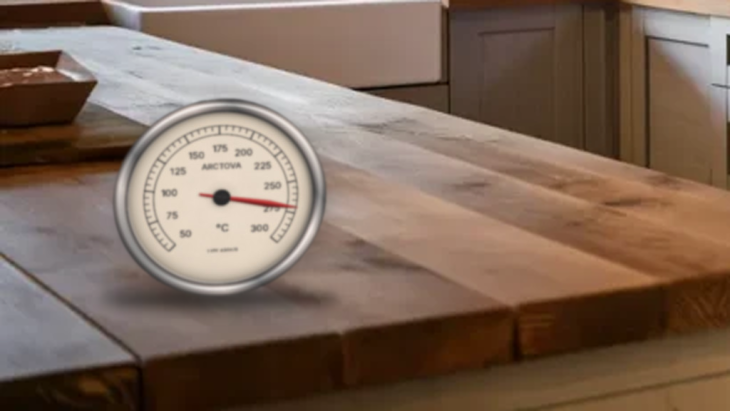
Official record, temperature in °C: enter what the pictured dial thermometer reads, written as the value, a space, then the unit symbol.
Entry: 270 °C
